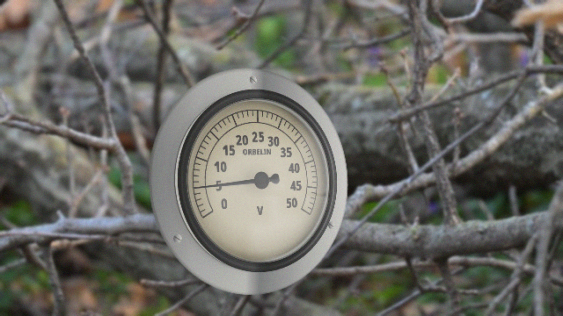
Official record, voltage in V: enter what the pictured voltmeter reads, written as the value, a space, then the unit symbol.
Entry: 5 V
